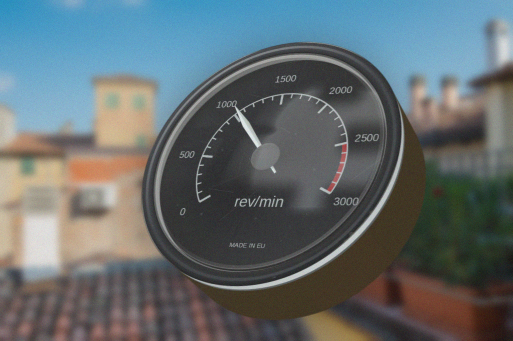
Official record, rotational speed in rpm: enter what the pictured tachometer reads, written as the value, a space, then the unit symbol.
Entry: 1050 rpm
